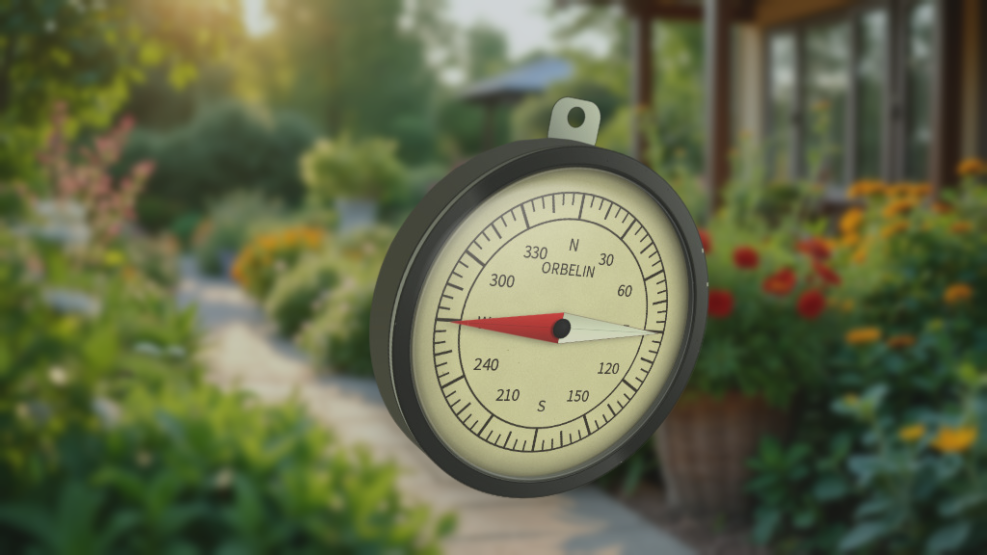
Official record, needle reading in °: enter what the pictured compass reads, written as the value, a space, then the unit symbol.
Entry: 270 °
